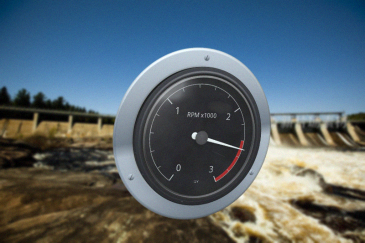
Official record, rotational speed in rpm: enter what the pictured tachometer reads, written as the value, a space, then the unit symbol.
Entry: 2500 rpm
